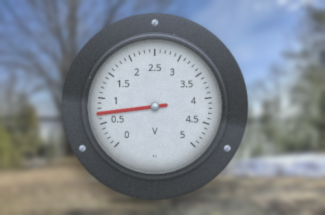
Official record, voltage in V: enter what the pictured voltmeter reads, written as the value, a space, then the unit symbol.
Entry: 0.7 V
